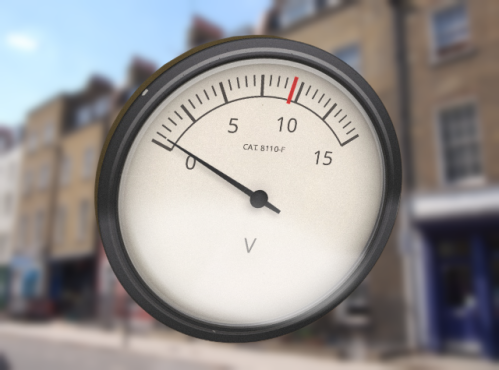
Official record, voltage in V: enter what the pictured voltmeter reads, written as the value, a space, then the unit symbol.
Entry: 0.5 V
